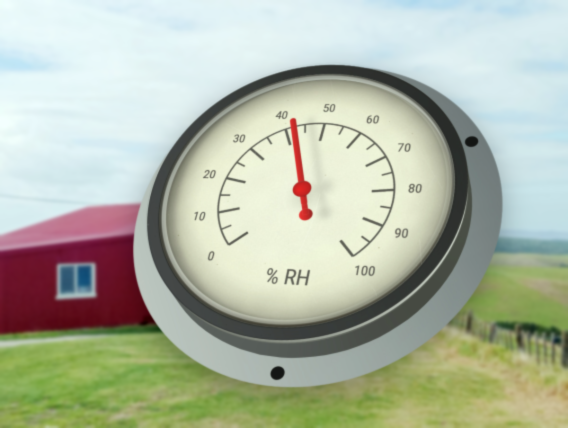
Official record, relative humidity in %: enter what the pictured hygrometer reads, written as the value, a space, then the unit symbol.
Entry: 42.5 %
